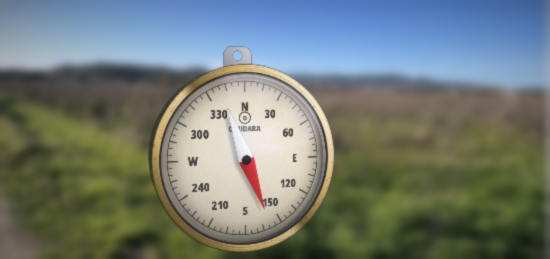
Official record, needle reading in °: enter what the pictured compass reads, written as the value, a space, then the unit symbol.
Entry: 160 °
